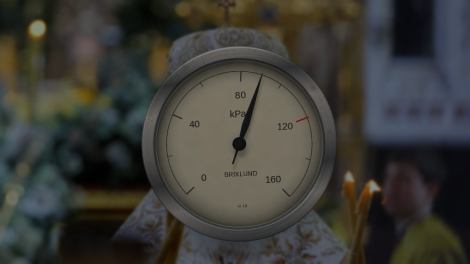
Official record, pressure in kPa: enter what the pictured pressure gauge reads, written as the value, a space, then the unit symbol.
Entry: 90 kPa
